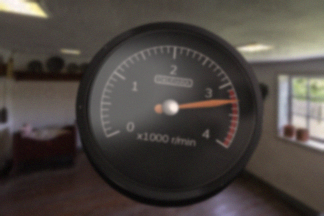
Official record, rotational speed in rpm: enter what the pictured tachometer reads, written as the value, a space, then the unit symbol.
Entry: 3300 rpm
